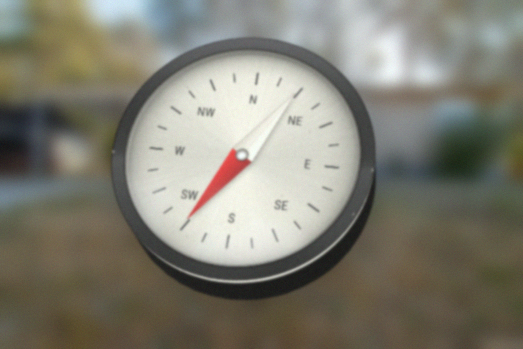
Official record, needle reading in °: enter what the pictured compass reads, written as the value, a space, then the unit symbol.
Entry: 210 °
